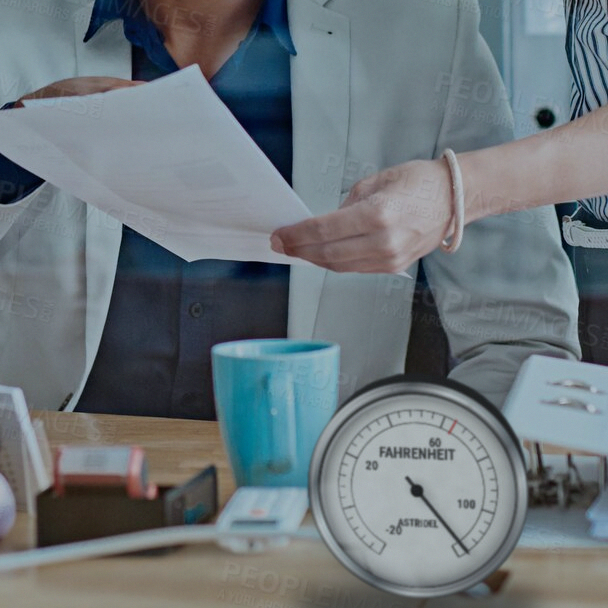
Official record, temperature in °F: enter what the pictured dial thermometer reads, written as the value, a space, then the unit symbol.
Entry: 116 °F
